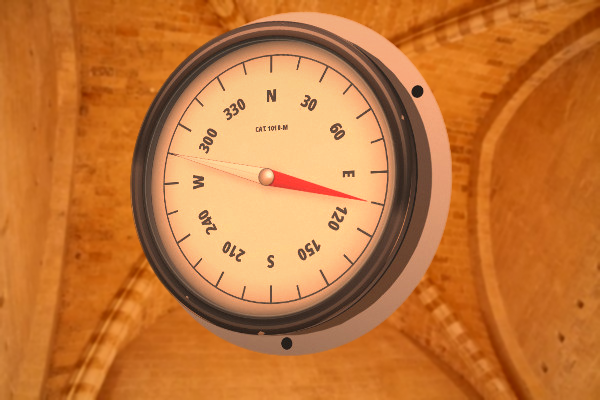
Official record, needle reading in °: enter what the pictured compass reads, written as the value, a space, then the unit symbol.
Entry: 105 °
